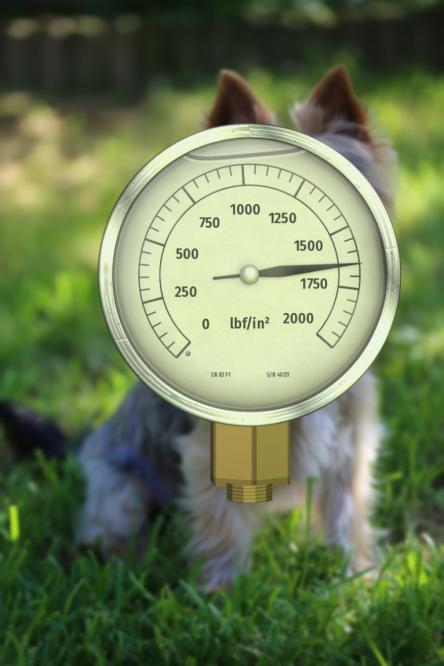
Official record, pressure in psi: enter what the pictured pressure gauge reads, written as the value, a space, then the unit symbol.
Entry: 1650 psi
